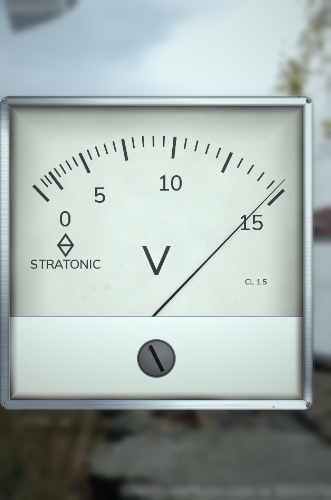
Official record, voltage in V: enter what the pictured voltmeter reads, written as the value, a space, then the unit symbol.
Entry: 14.75 V
